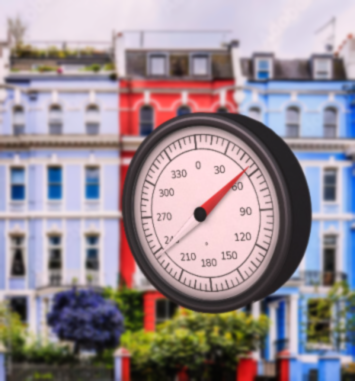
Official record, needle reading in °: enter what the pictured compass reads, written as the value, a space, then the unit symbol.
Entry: 55 °
